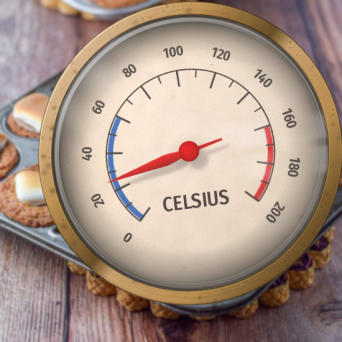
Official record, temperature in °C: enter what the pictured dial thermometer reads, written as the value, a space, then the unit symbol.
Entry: 25 °C
